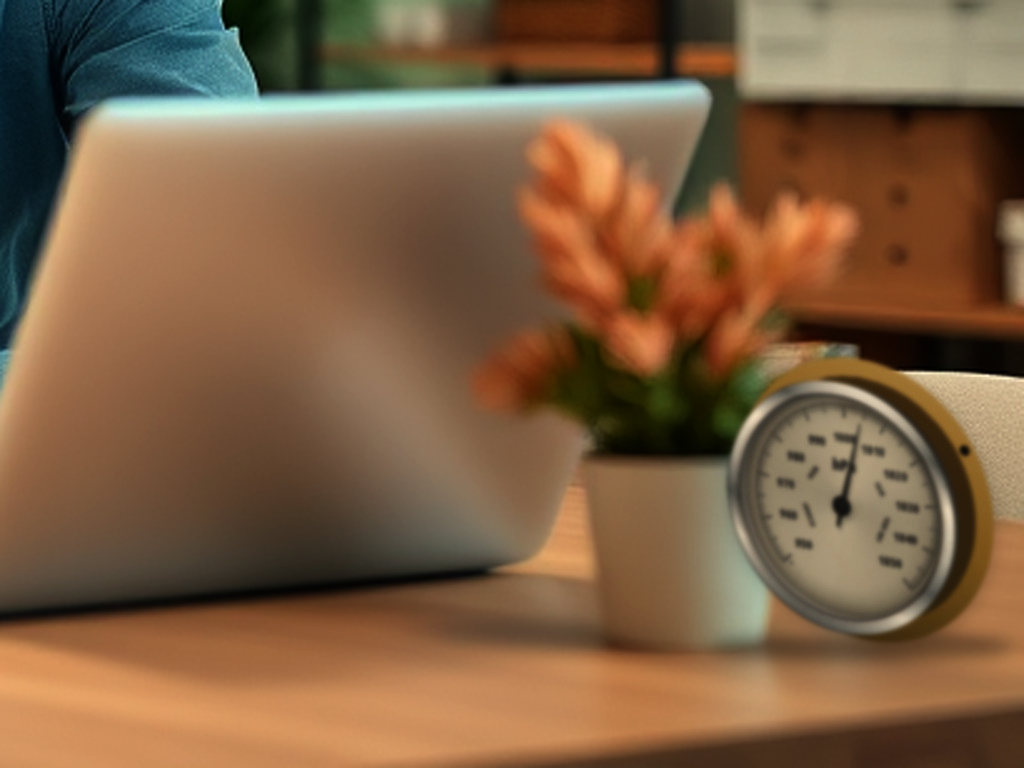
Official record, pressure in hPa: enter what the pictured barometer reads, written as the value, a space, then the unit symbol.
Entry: 1005 hPa
